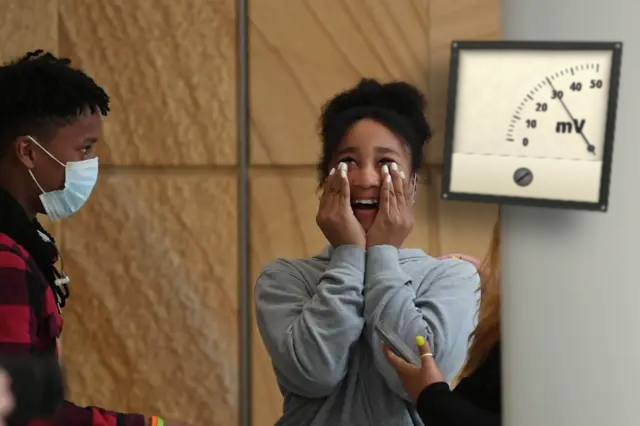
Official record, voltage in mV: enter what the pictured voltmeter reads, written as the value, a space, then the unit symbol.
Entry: 30 mV
